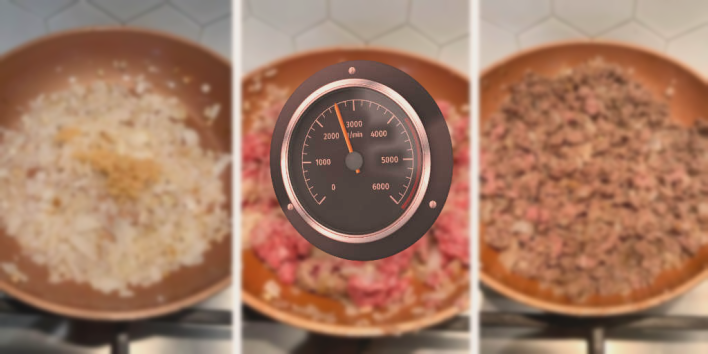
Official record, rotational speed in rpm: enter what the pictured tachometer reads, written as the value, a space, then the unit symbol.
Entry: 2600 rpm
